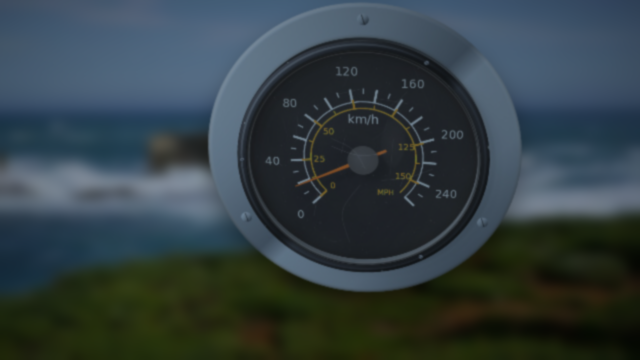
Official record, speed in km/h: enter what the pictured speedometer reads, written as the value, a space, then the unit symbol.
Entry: 20 km/h
